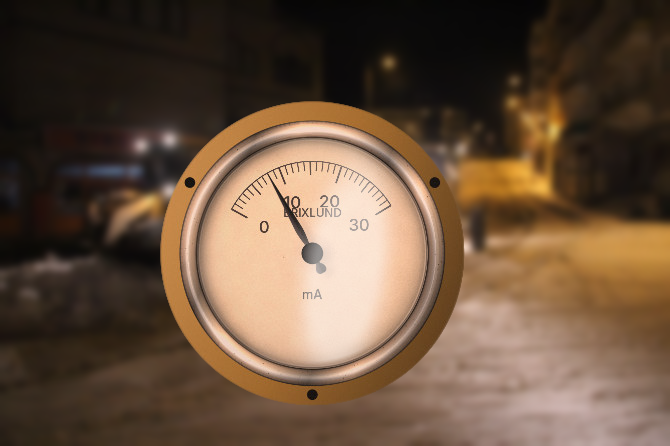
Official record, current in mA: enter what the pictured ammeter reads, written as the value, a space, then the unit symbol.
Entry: 8 mA
